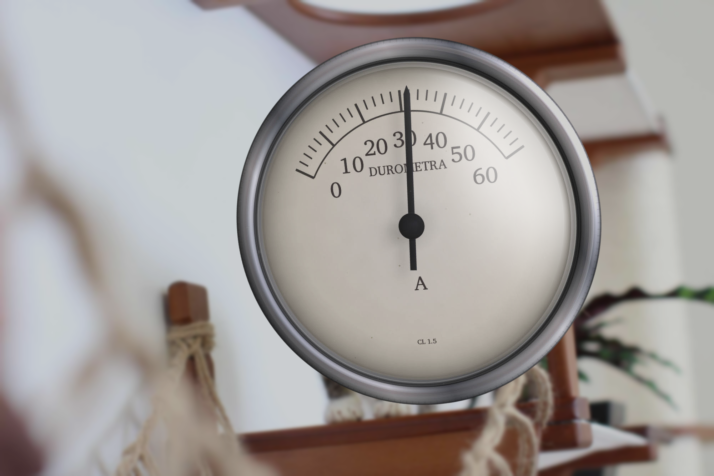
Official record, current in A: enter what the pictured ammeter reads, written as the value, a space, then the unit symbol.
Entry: 32 A
